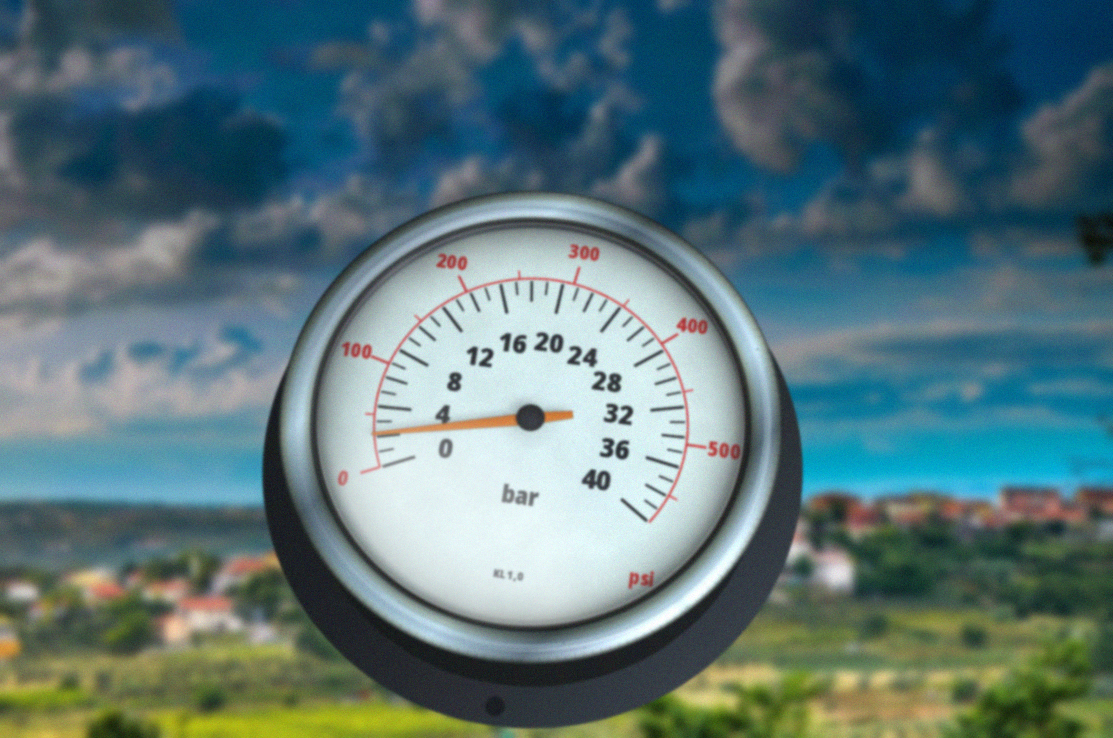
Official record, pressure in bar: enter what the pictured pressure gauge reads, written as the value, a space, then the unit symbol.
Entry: 2 bar
